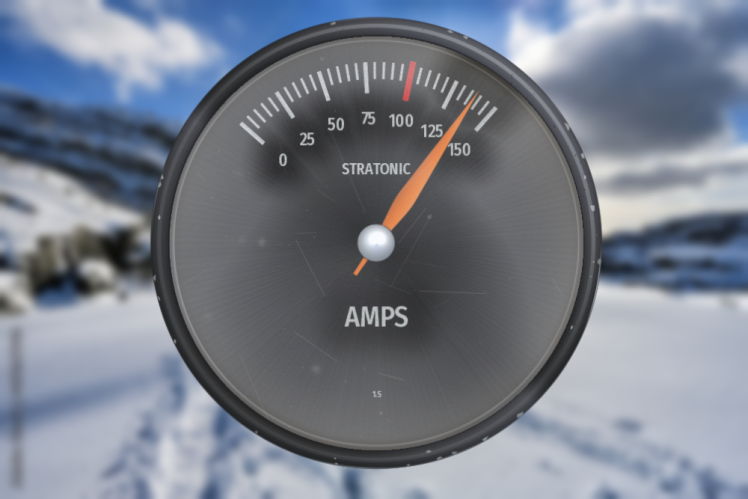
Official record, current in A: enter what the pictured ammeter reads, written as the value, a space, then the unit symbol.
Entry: 137.5 A
